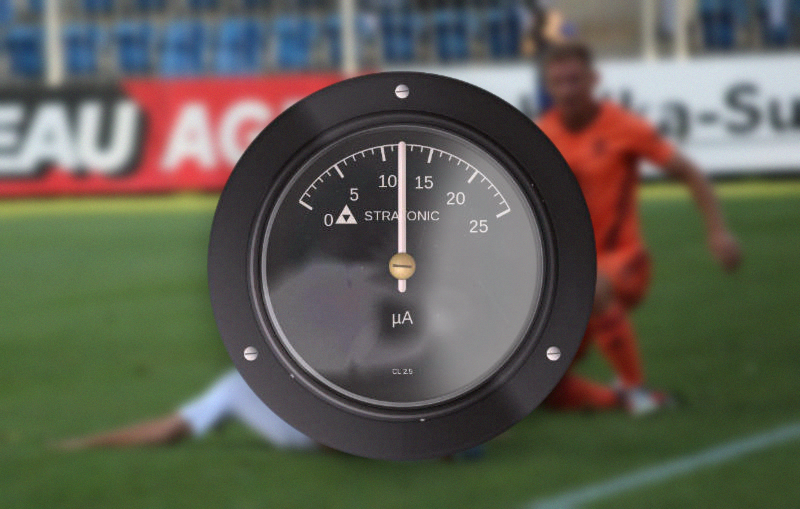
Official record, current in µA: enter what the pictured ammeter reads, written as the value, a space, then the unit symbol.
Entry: 12 µA
